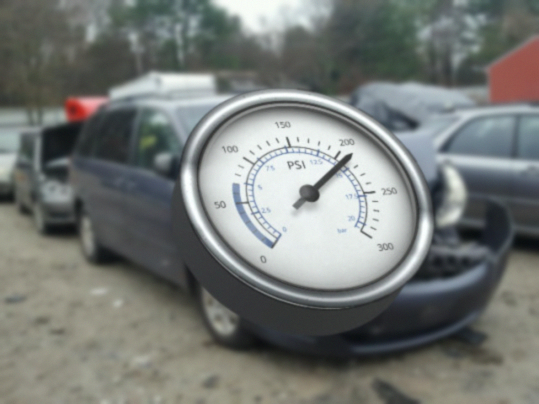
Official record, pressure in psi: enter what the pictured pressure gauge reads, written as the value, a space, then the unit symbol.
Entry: 210 psi
